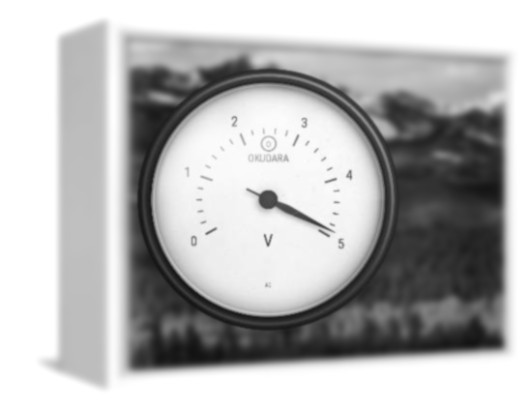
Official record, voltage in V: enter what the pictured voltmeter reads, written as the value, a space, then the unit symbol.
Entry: 4.9 V
